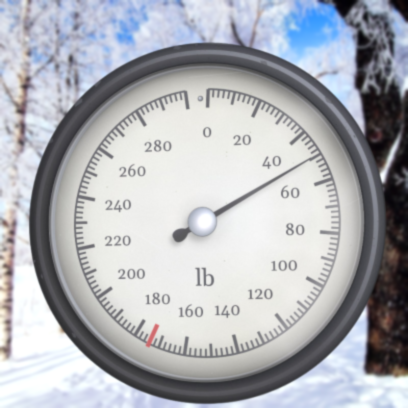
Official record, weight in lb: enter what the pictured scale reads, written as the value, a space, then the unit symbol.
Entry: 50 lb
